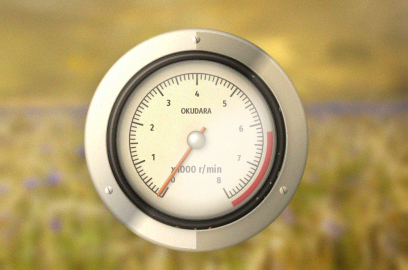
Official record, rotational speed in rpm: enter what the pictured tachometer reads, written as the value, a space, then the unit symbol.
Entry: 100 rpm
